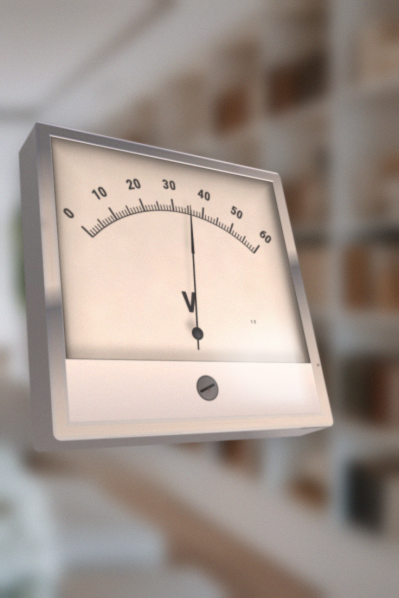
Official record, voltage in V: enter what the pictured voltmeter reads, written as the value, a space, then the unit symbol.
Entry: 35 V
